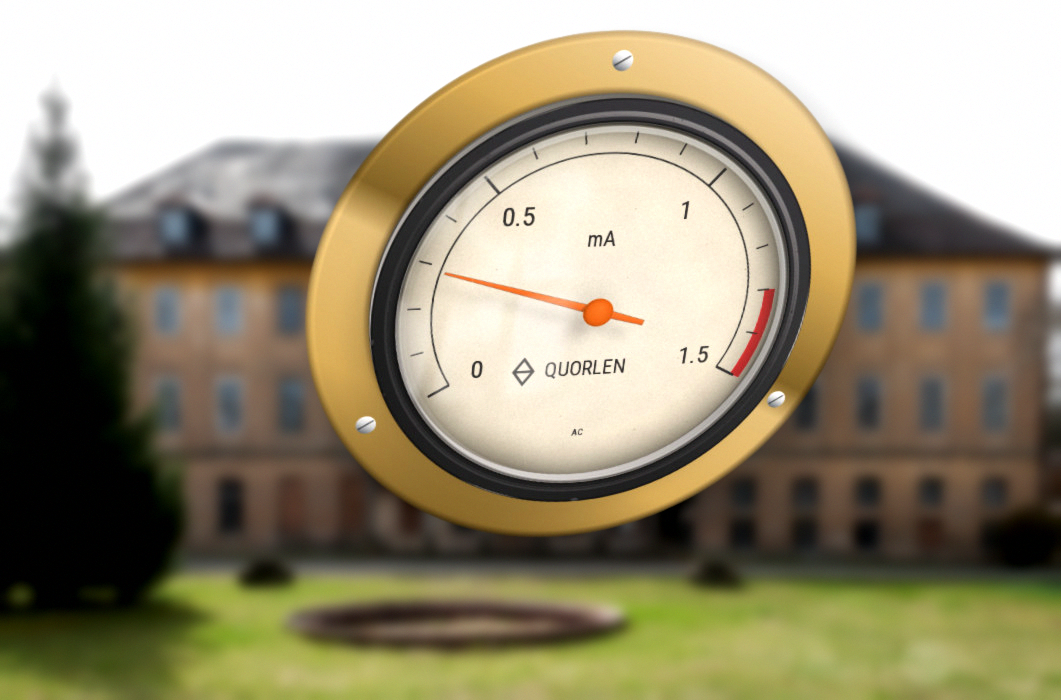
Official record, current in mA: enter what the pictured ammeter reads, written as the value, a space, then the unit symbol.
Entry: 0.3 mA
